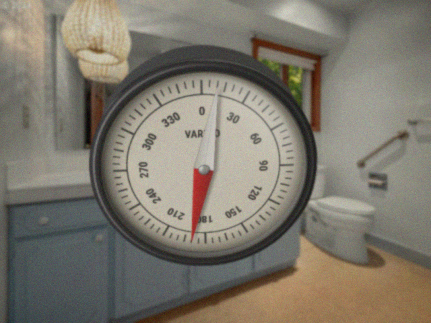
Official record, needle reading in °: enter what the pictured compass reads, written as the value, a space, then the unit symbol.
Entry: 190 °
